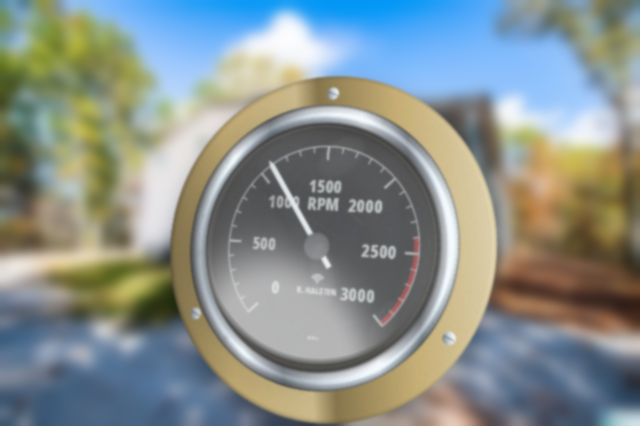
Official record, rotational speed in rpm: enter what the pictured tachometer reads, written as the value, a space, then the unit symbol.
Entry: 1100 rpm
